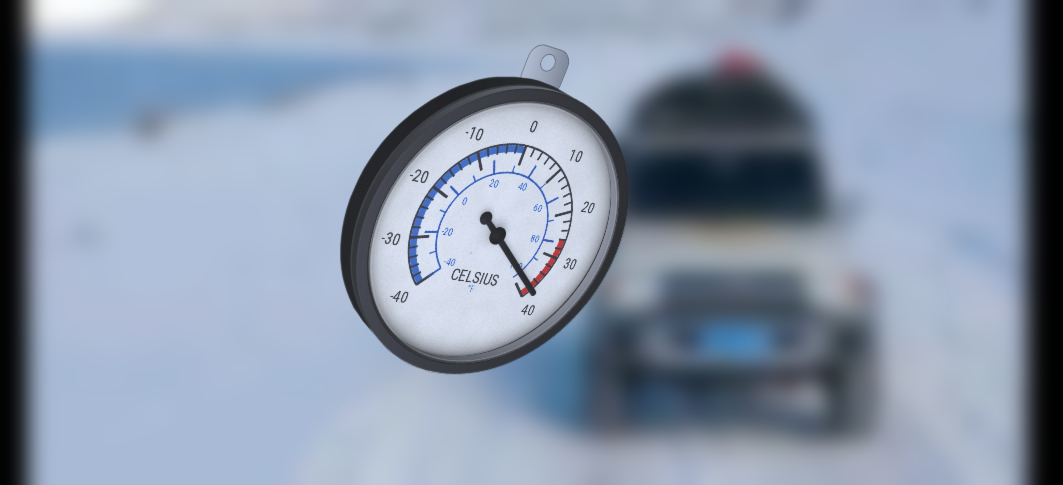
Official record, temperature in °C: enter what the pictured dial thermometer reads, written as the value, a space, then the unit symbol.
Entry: 38 °C
